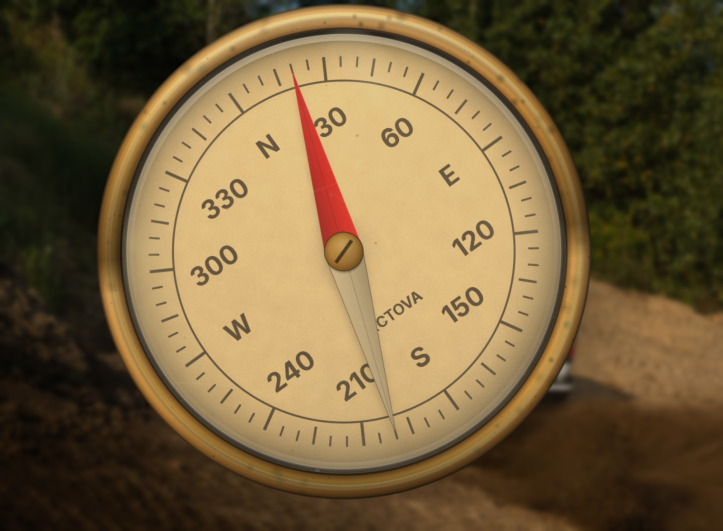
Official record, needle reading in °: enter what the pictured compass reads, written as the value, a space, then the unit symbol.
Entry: 20 °
